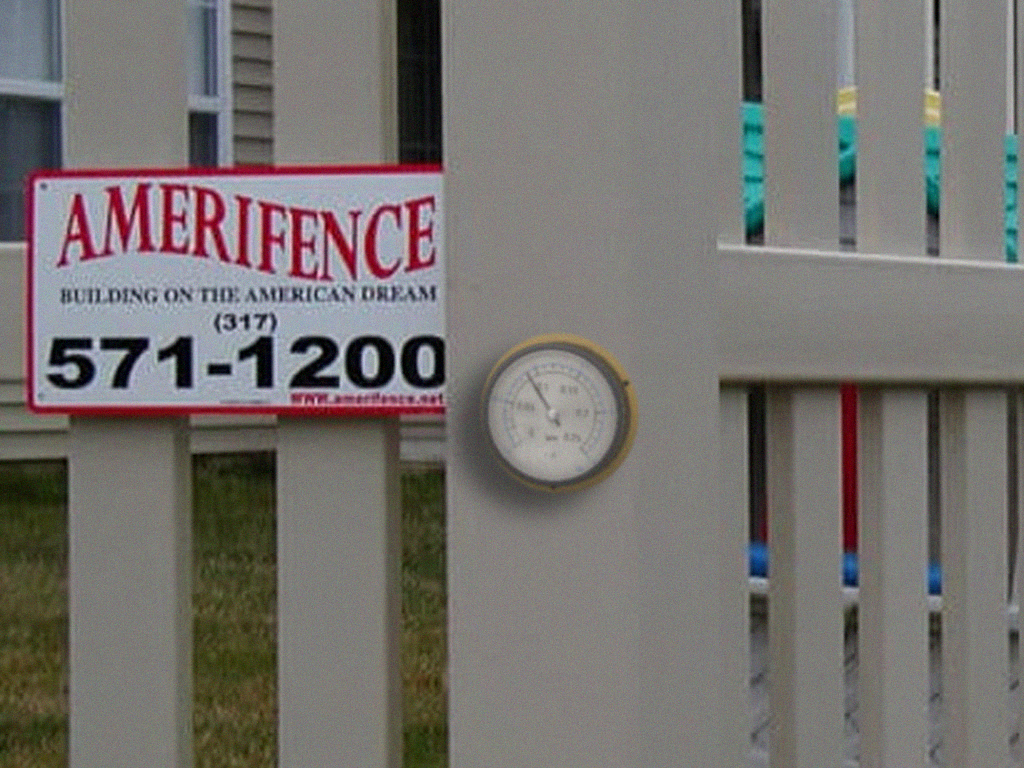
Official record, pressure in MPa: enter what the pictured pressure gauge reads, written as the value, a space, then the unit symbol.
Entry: 0.09 MPa
